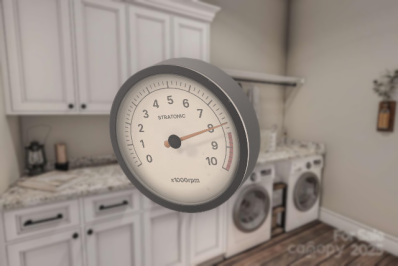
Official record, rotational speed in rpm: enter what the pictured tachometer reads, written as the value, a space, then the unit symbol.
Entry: 8000 rpm
